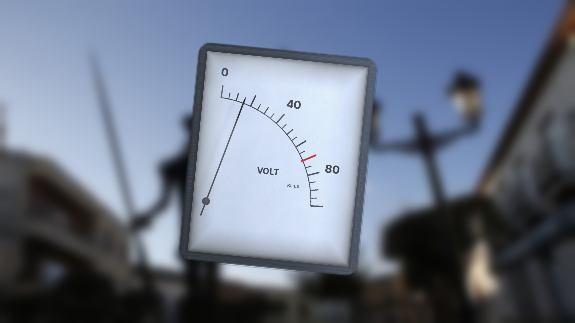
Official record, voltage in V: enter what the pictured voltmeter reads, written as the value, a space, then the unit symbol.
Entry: 15 V
